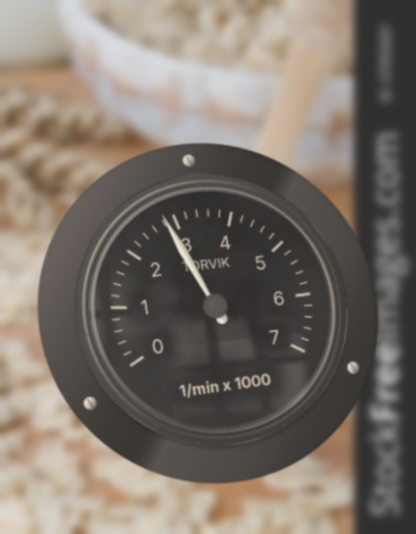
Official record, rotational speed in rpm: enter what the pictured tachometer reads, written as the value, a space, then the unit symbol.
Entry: 2800 rpm
